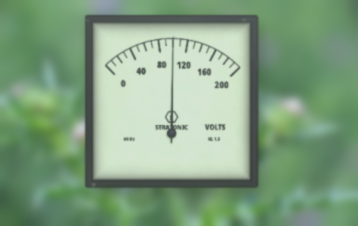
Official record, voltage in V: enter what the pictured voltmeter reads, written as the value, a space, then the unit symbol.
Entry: 100 V
